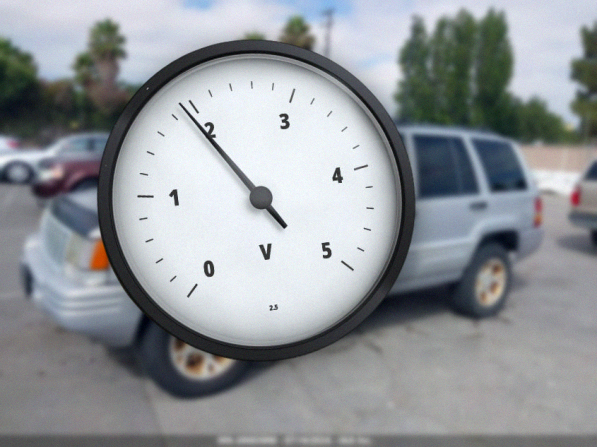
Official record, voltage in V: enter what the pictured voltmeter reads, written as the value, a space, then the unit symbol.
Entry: 1.9 V
